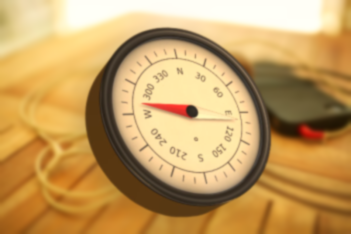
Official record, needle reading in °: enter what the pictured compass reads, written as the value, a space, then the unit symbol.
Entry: 280 °
